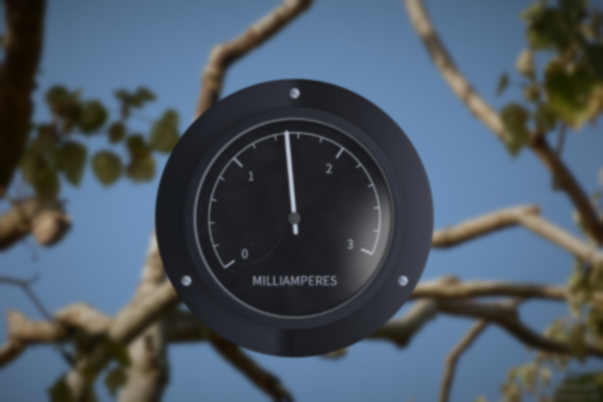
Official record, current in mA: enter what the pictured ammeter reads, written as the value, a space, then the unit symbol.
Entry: 1.5 mA
